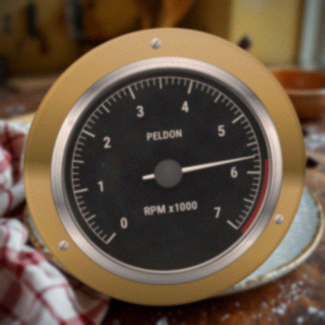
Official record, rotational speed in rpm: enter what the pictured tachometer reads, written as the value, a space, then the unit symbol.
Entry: 5700 rpm
